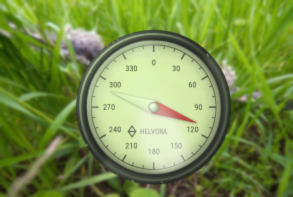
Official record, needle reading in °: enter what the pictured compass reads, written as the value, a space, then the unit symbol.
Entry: 110 °
